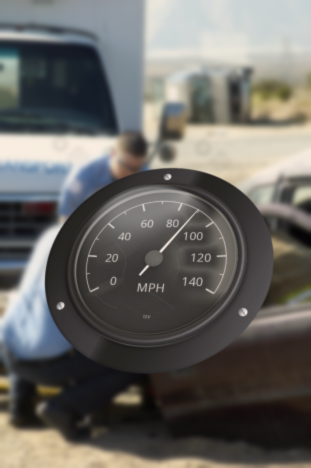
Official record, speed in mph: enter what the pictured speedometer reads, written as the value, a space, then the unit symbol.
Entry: 90 mph
